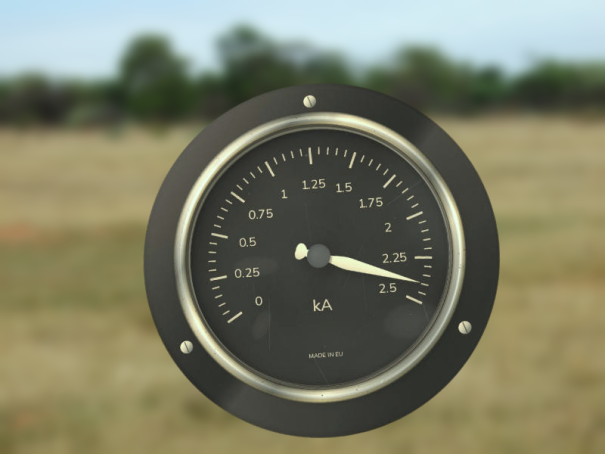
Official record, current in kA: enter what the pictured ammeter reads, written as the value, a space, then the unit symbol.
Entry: 2.4 kA
